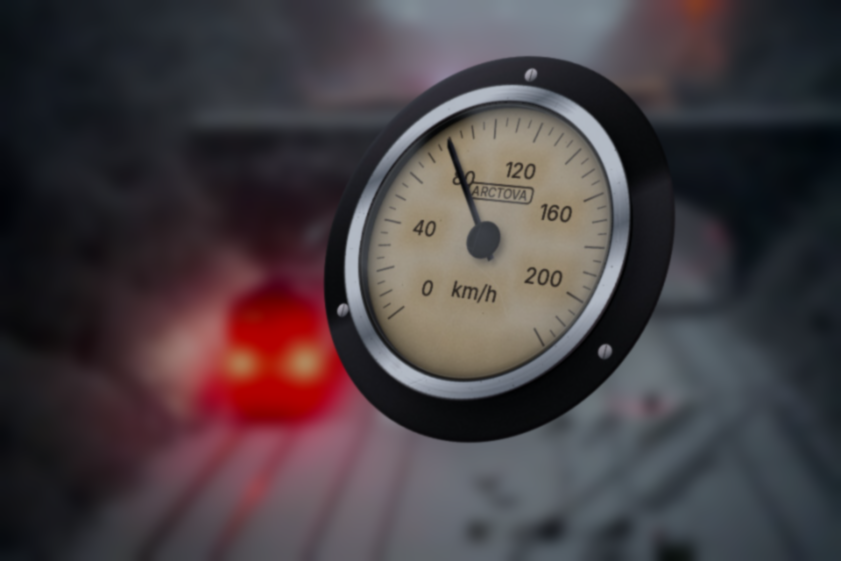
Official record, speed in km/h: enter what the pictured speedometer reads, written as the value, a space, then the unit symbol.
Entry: 80 km/h
